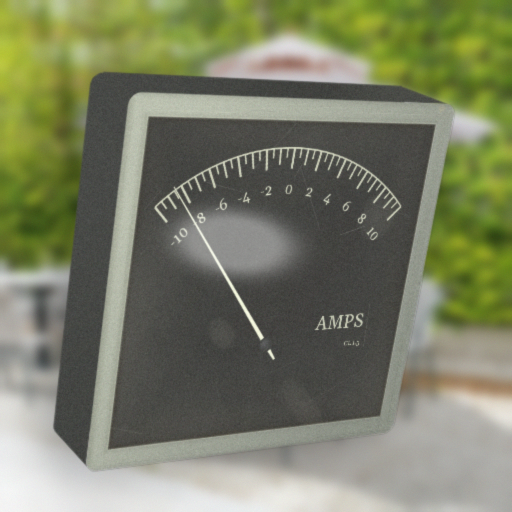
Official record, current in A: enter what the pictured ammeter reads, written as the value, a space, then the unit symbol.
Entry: -8.5 A
